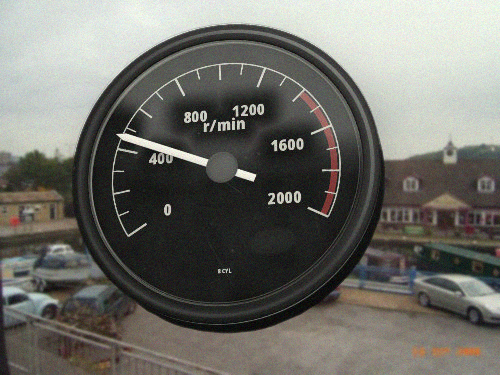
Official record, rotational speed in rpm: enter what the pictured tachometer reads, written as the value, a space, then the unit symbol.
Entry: 450 rpm
